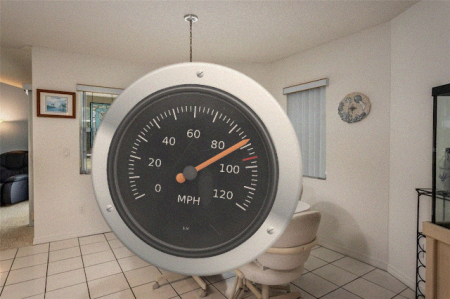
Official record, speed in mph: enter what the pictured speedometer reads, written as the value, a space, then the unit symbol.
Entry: 88 mph
